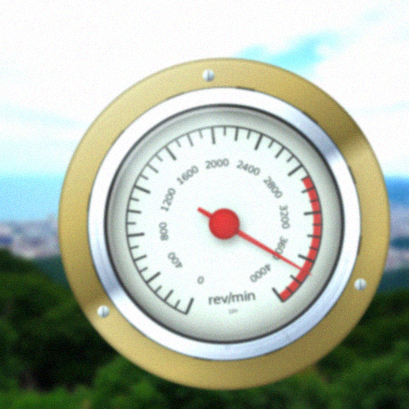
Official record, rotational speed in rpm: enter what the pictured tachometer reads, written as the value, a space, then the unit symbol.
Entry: 3700 rpm
